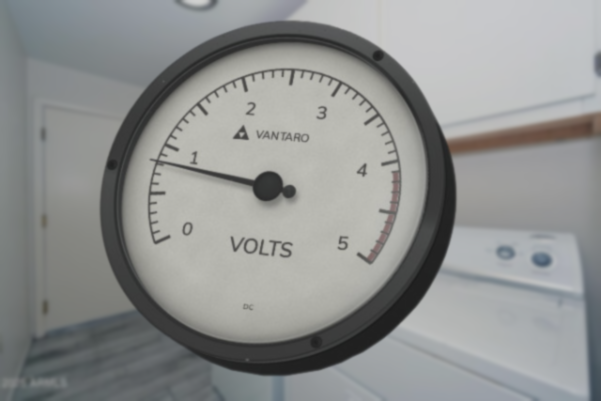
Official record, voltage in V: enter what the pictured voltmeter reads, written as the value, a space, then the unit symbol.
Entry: 0.8 V
